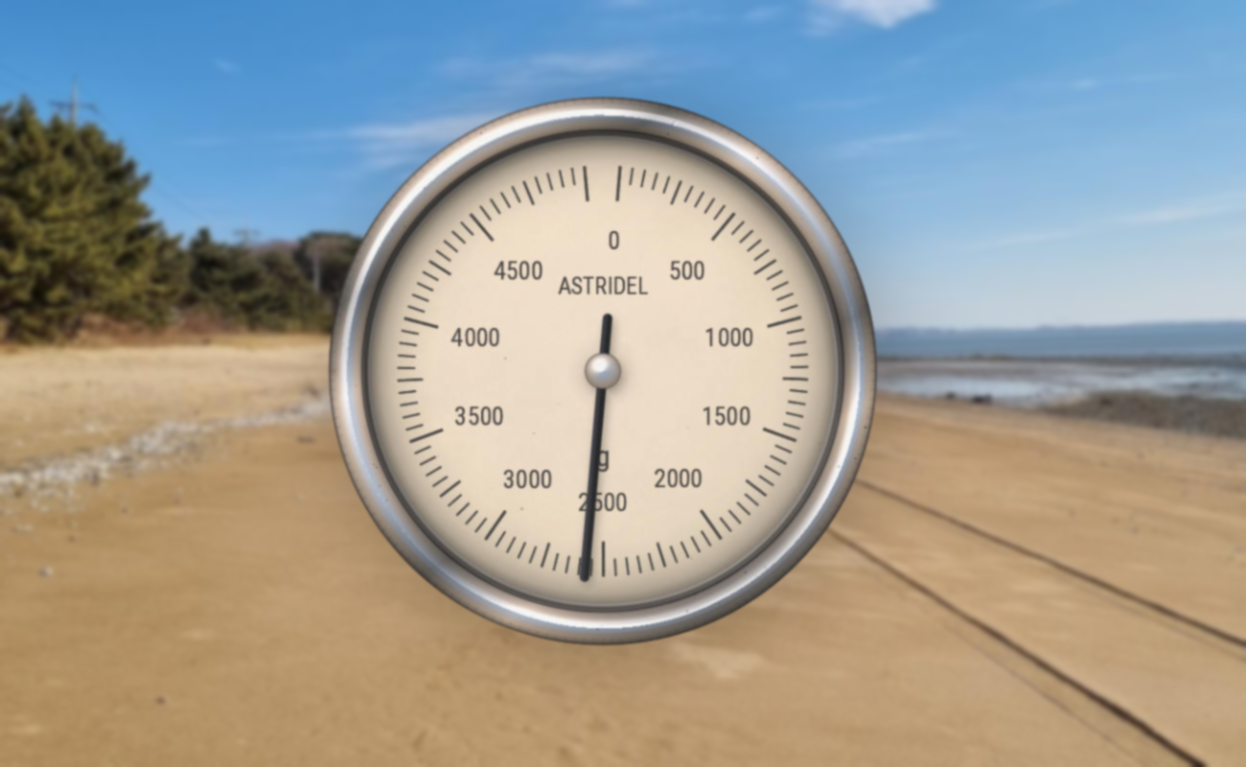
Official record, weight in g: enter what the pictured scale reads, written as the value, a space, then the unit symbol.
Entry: 2575 g
